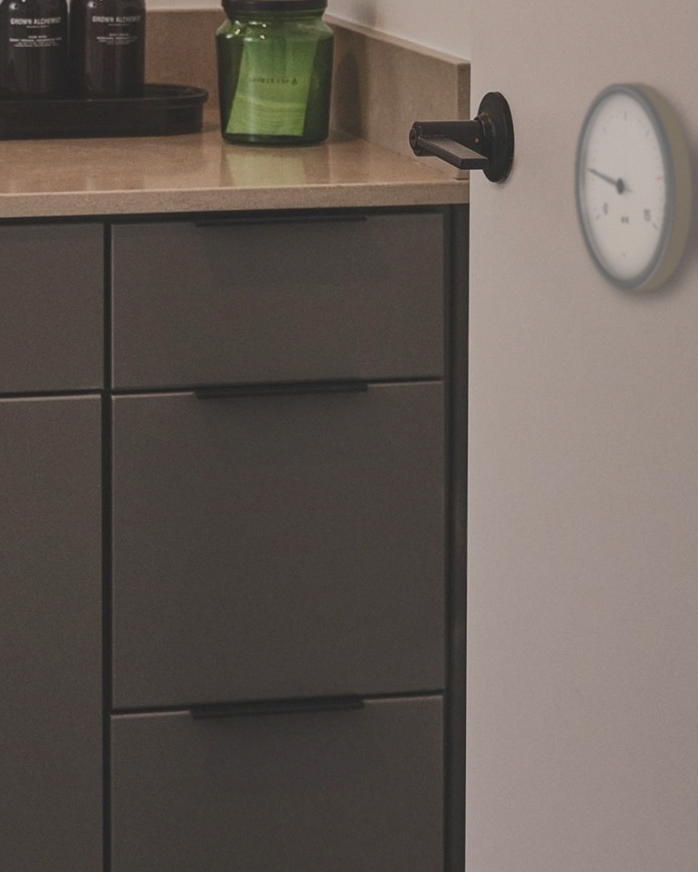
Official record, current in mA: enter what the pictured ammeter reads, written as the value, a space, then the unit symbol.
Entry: 2.5 mA
